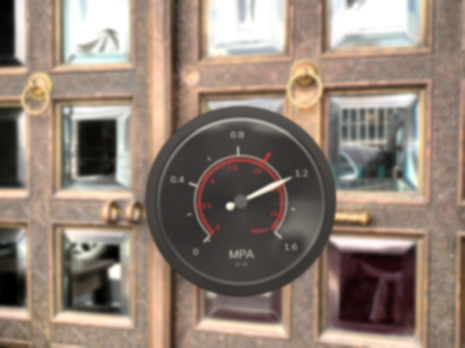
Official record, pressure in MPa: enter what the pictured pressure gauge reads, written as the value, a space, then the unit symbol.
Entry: 1.2 MPa
